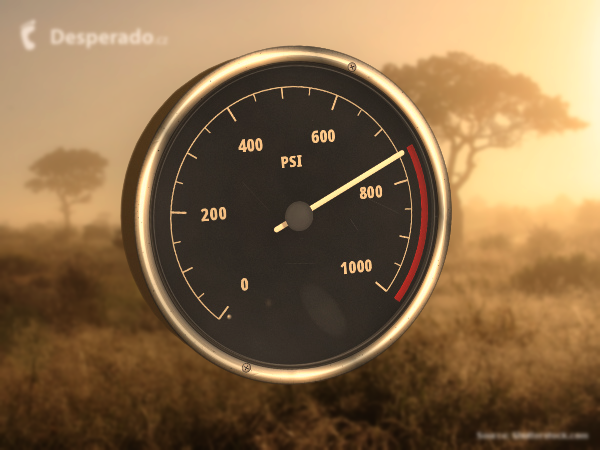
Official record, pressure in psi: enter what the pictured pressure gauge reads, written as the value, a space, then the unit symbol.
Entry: 750 psi
